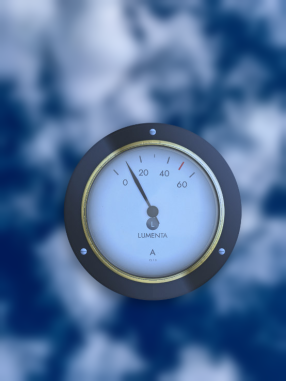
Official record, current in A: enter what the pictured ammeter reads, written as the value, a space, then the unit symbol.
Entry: 10 A
